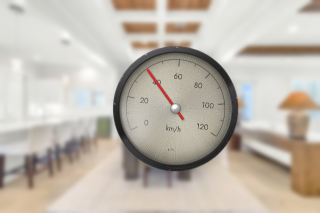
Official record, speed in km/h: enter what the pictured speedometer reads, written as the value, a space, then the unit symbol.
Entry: 40 km/h
